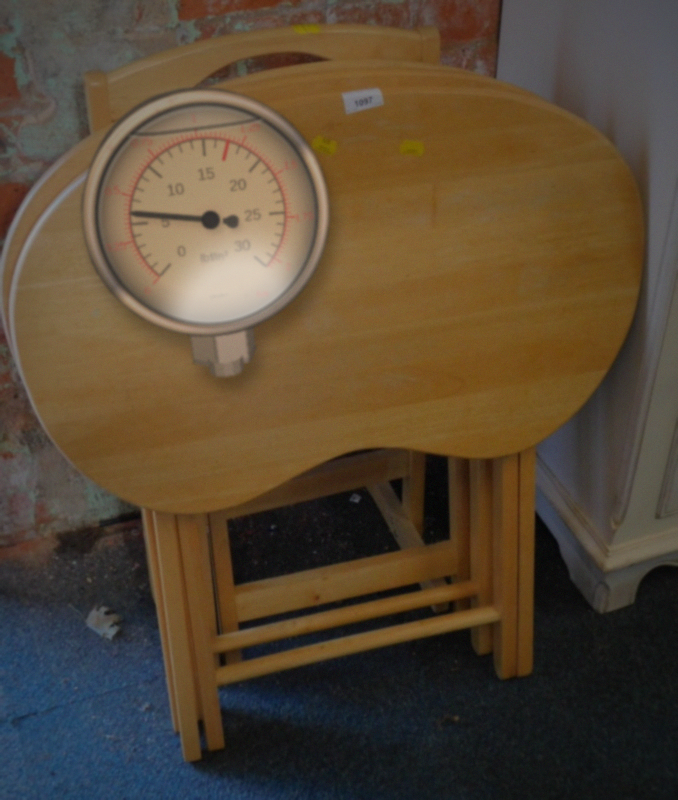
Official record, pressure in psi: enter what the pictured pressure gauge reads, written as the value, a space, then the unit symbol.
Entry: 6 psi
